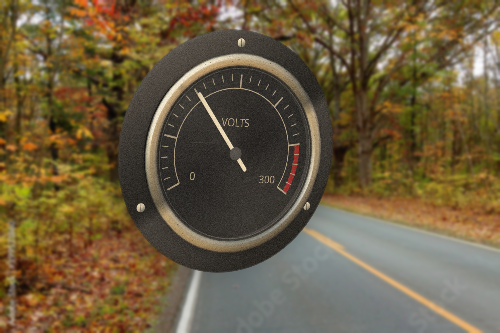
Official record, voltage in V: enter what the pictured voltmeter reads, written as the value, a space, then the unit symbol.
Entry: 100 V
